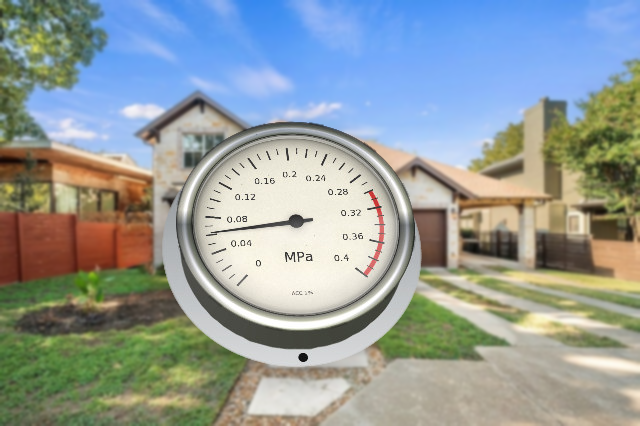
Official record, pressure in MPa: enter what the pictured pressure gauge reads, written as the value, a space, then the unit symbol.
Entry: 0.06 MPa
